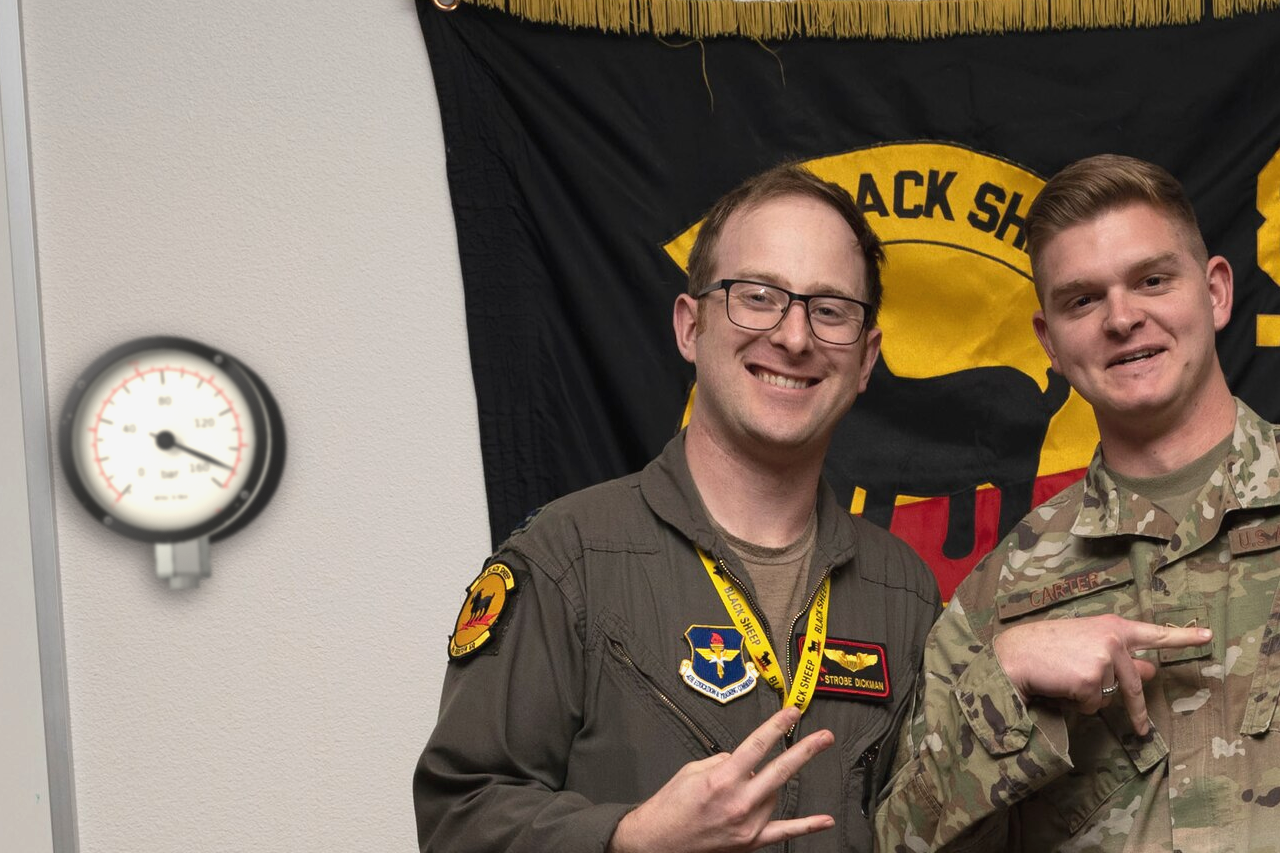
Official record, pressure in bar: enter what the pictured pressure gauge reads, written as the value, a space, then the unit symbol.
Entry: 150 bar
